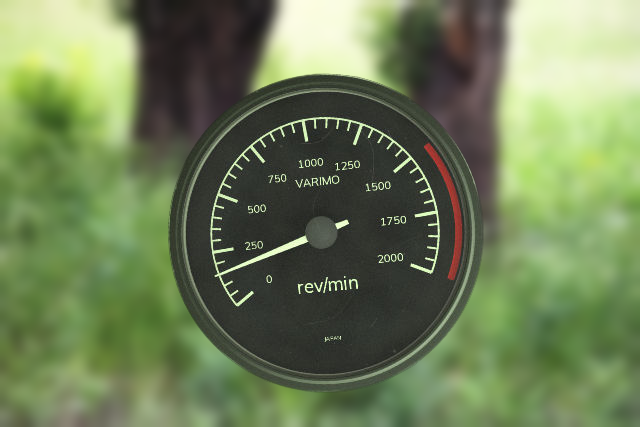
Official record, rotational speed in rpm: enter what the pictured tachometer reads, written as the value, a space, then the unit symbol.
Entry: 150 rpm
